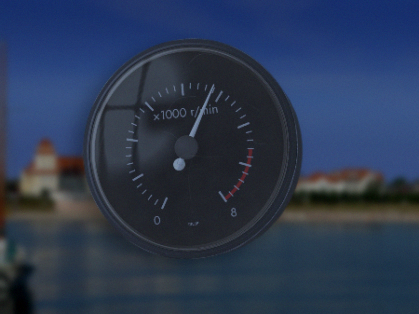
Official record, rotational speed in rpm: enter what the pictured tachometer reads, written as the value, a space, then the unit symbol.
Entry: 4800 rpm
